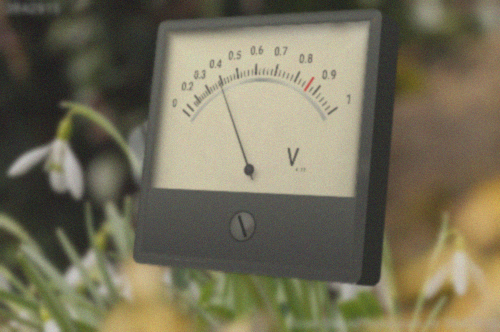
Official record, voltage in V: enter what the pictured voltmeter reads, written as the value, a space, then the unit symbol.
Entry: 0.4 V
